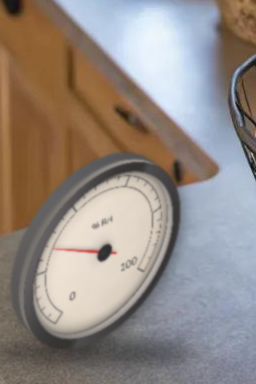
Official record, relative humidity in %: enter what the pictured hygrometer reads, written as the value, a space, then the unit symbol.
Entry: 28 %
